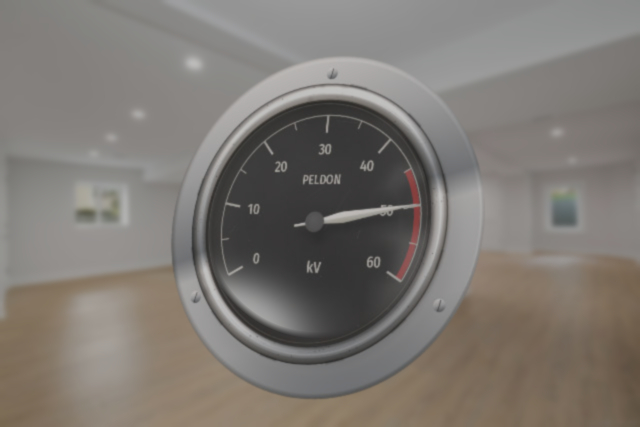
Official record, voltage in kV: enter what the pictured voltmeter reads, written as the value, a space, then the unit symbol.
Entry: 50 kV
